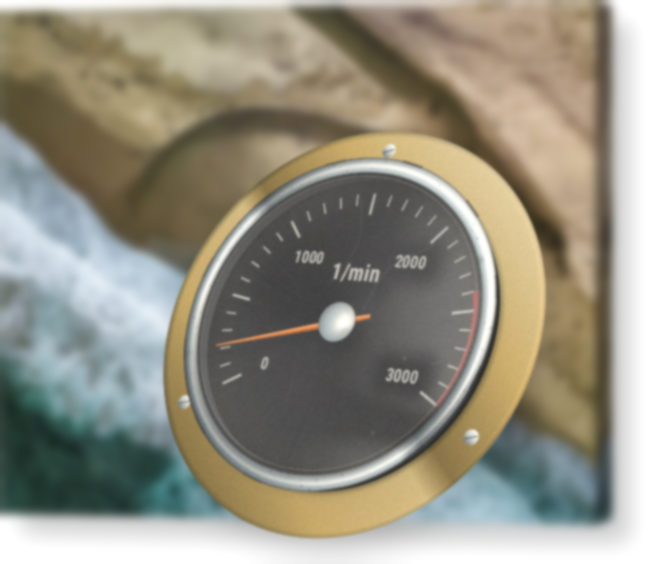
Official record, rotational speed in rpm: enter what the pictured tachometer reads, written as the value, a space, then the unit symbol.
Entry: 200 rpm
